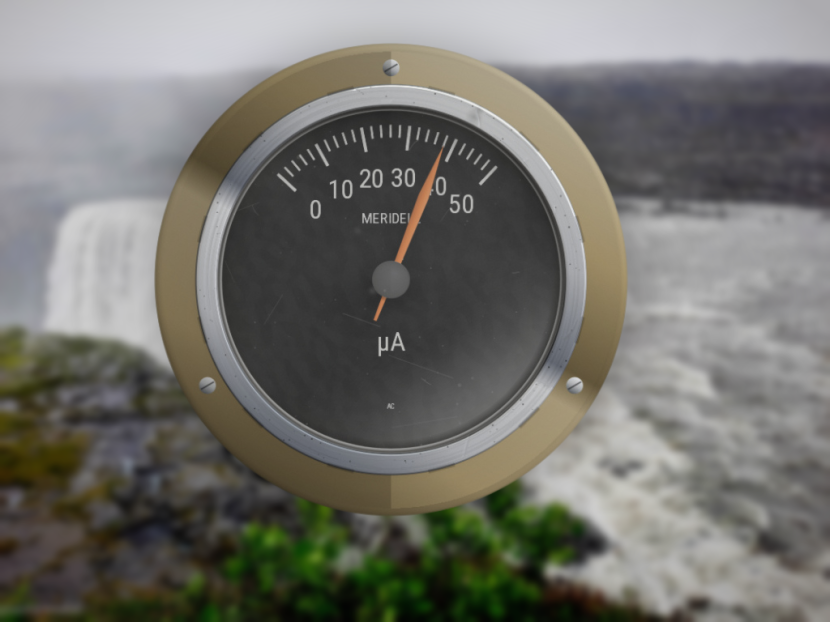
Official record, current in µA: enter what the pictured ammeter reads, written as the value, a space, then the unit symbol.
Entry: 38 µA
